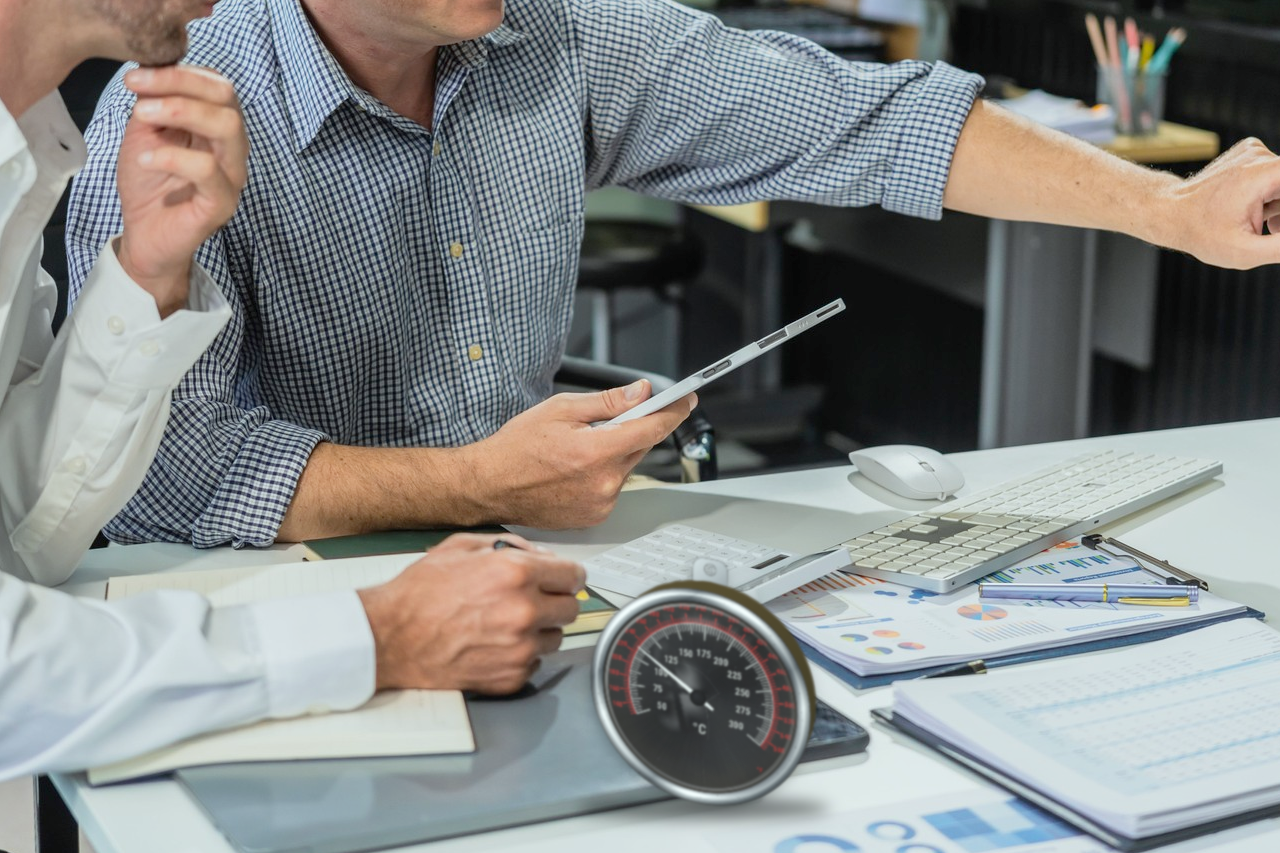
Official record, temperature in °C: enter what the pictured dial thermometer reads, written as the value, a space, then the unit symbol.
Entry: 112.5 °C
